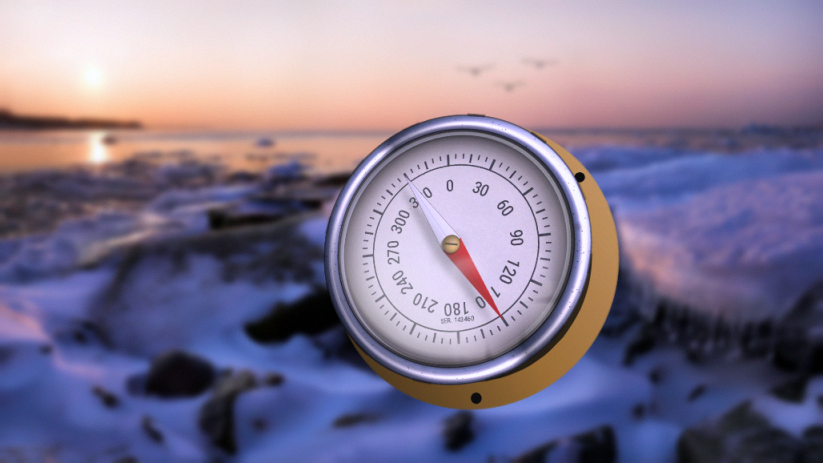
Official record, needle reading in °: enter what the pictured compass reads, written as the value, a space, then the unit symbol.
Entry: 150 °
